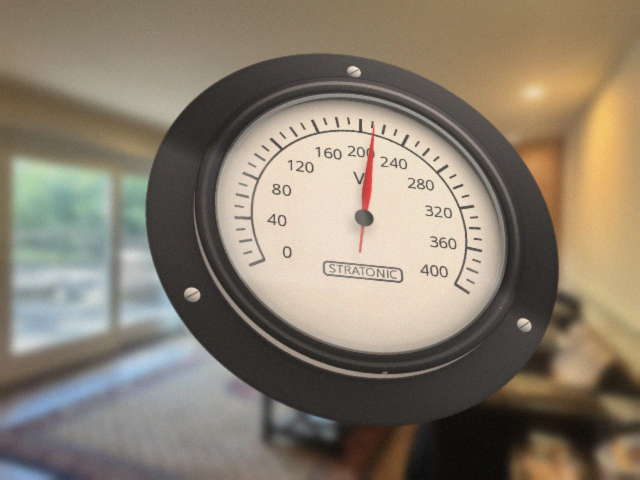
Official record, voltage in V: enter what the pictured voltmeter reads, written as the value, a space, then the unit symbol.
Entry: 210 V
